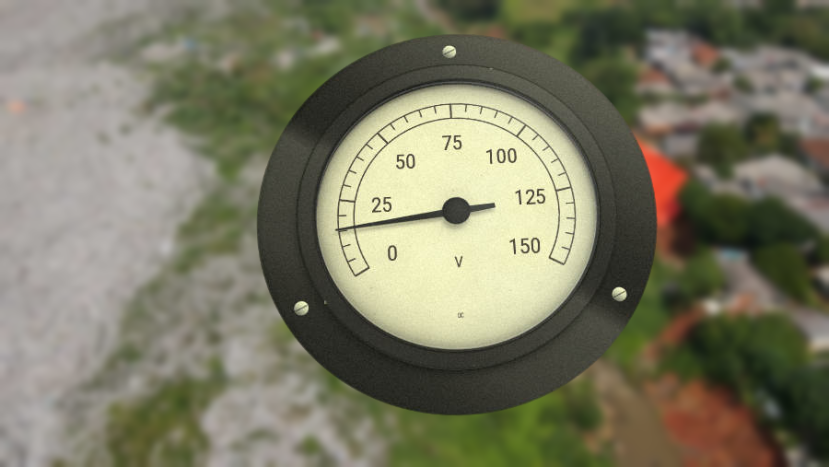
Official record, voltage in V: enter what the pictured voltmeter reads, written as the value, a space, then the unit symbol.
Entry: 15 V
